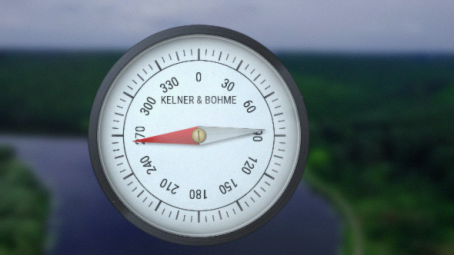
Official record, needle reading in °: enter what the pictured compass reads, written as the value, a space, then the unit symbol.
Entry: 265 °
